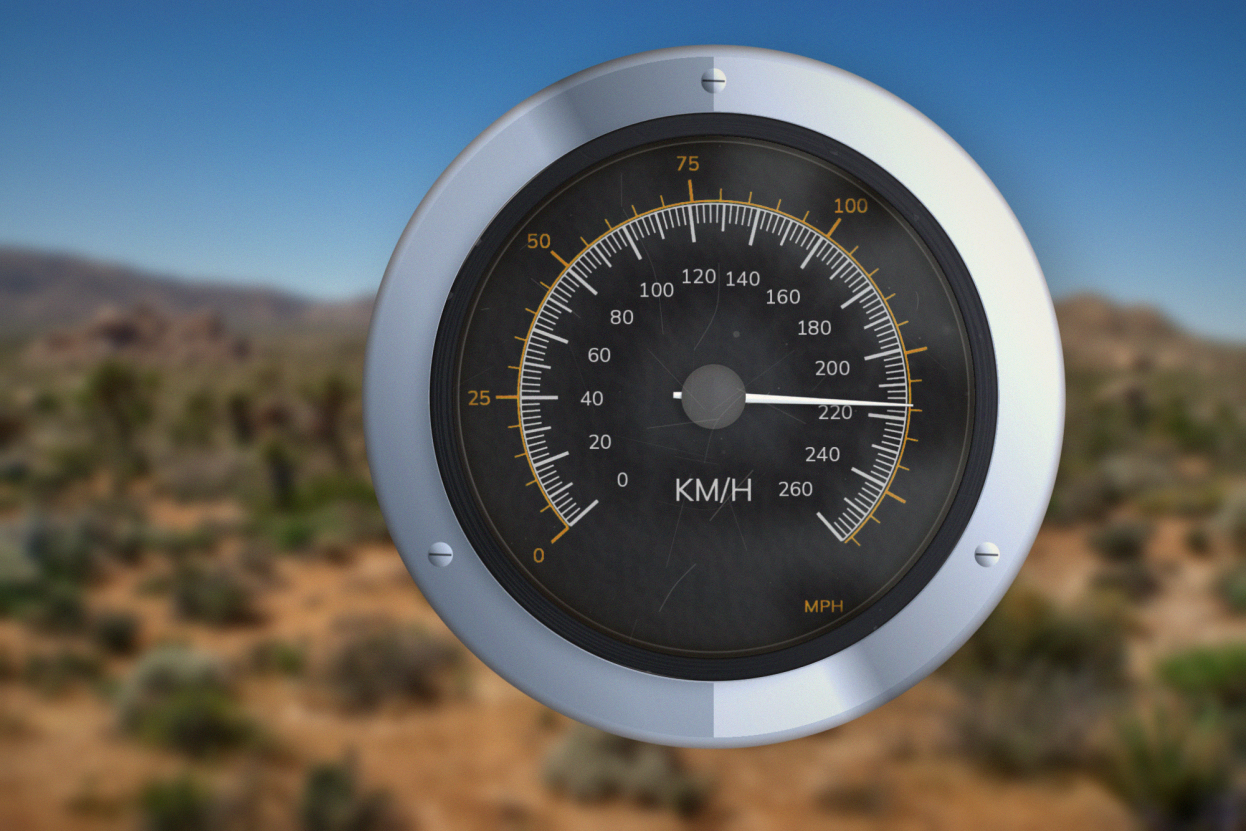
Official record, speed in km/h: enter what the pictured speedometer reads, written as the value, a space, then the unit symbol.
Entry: 216 km/h
